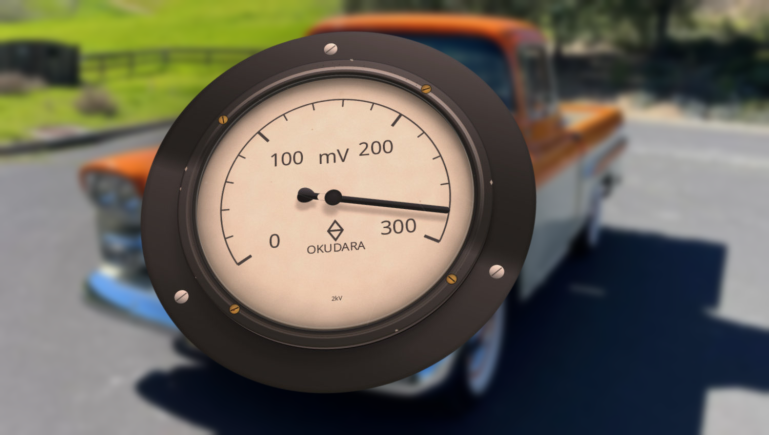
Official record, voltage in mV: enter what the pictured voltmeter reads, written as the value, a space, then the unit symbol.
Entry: 280 mV
